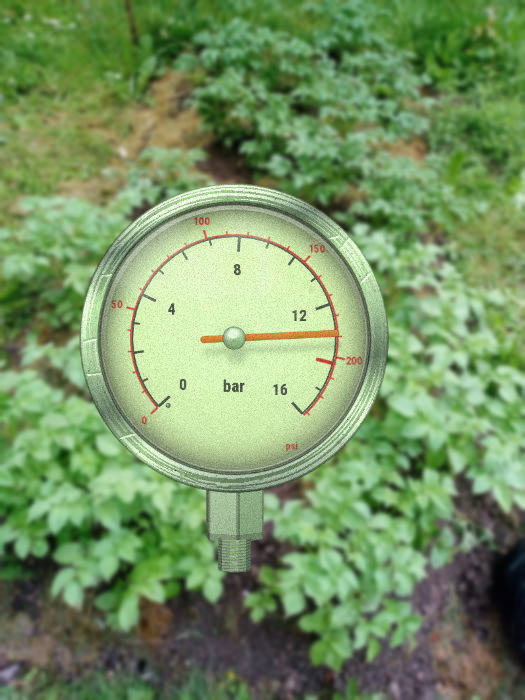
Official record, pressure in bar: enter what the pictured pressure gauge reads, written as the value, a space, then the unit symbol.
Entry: 13 bar
